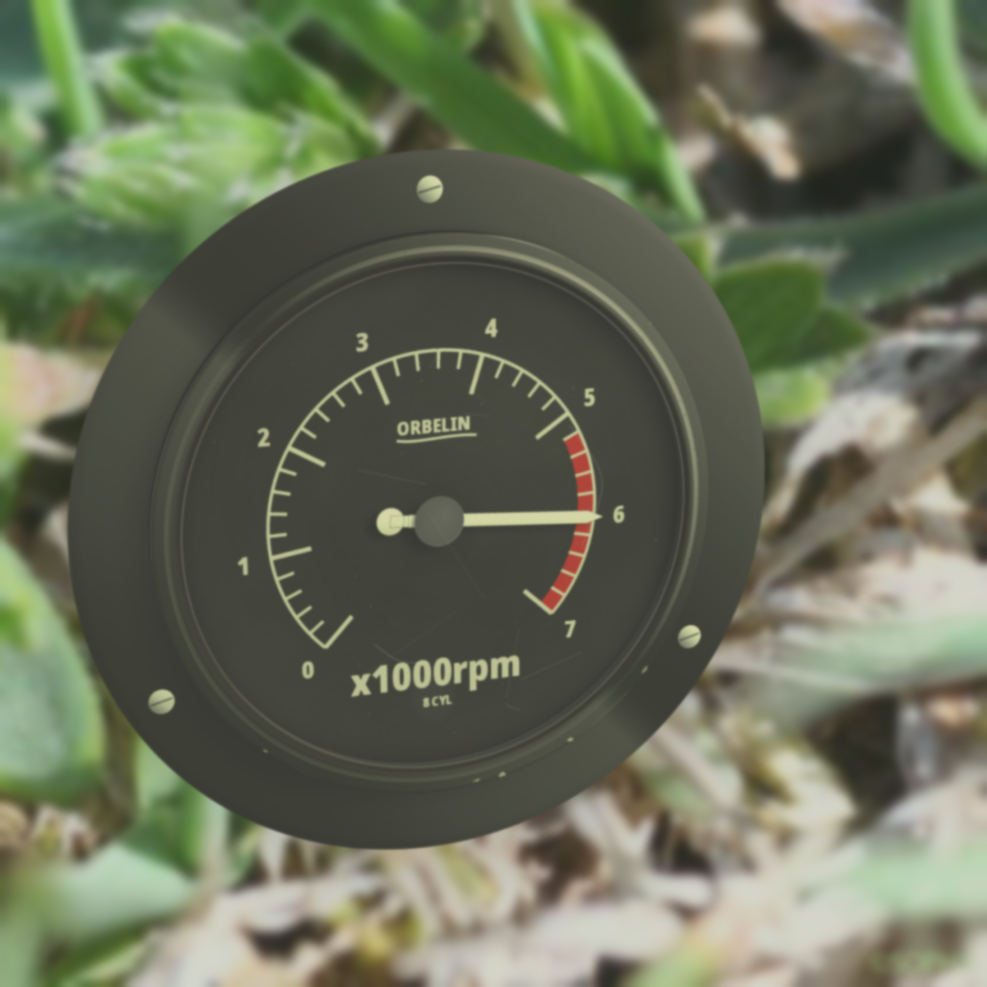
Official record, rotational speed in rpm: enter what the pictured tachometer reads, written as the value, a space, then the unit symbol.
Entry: 6000 rpm
